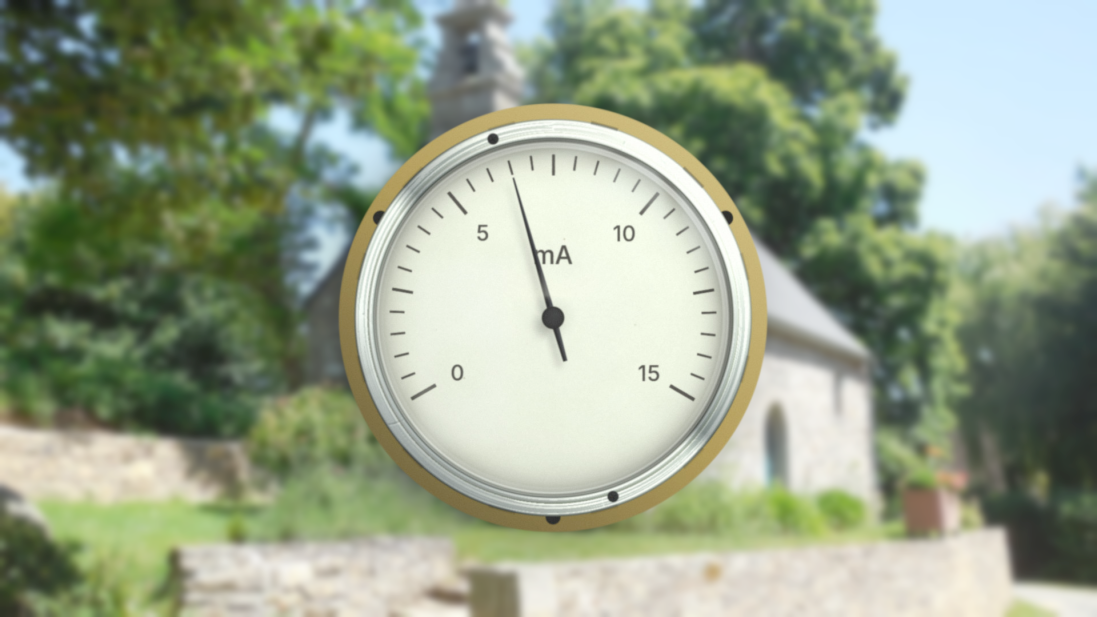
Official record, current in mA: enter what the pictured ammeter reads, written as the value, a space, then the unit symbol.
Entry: 6.5 mA
